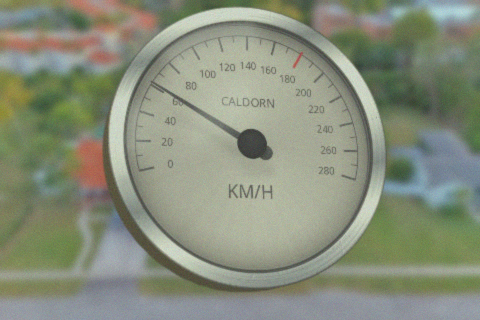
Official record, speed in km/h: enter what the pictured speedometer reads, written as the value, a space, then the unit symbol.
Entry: 60 km/h
